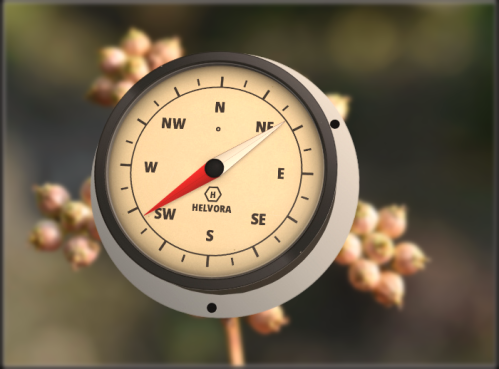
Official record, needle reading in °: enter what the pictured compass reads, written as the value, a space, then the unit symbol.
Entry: 232.5 °
